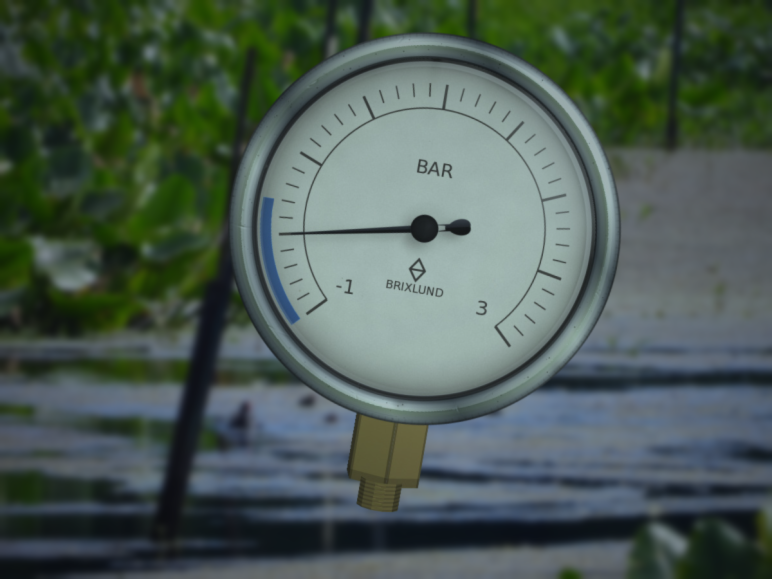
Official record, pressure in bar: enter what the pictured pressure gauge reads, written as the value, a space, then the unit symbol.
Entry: -0.5 bar
